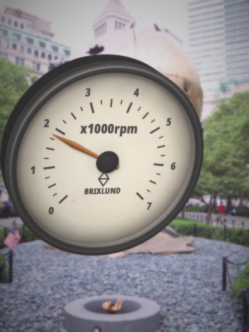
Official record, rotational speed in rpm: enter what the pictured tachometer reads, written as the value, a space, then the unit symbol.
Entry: 1875 rpm
